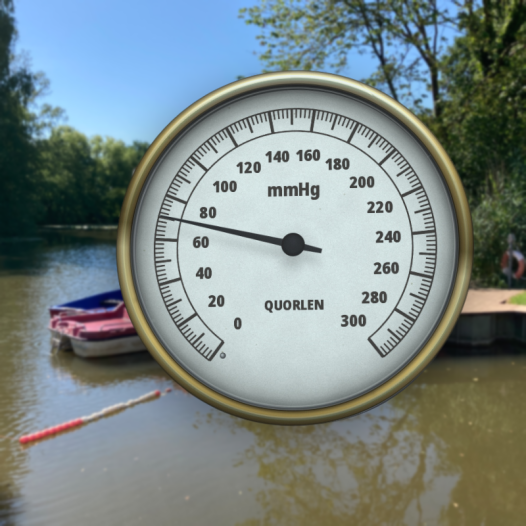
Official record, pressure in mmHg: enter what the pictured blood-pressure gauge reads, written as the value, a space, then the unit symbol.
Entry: 70 mmHg
